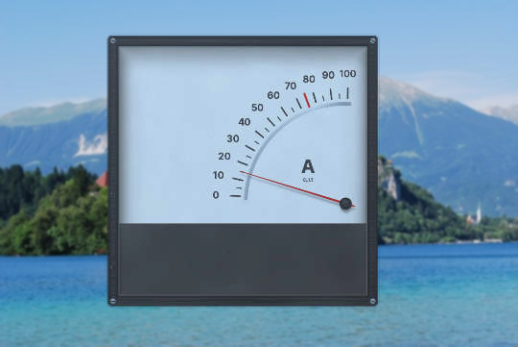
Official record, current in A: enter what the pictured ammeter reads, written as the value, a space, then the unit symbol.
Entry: 15 A
